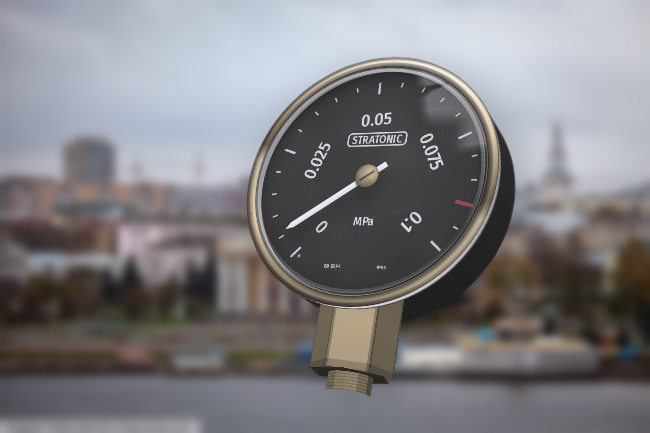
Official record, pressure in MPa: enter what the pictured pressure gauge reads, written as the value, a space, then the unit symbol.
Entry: 0.005 MPa
